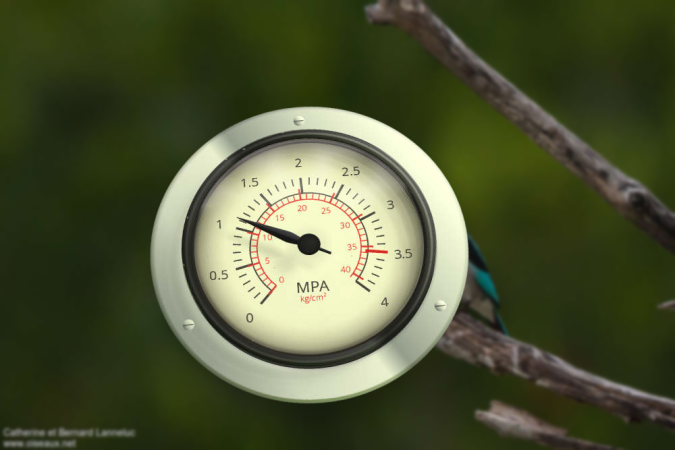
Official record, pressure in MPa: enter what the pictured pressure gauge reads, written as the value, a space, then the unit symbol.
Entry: 1.1 MPa
